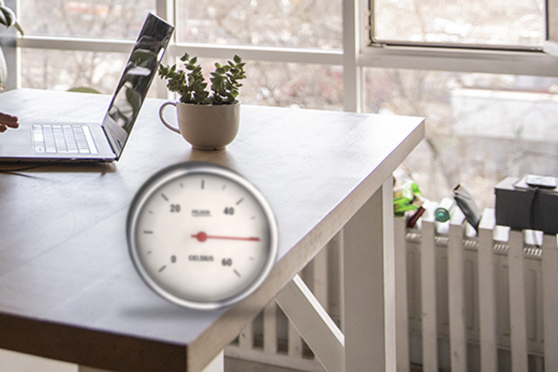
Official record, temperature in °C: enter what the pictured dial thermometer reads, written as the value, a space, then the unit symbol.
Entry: 50 °C
